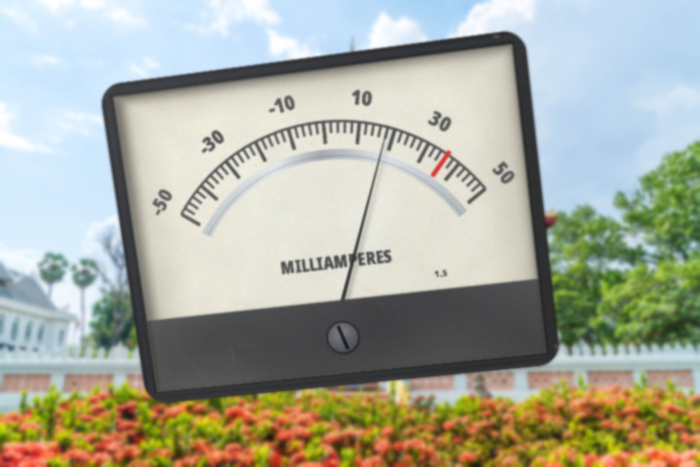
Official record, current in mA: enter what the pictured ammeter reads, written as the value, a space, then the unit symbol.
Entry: 18 mA
